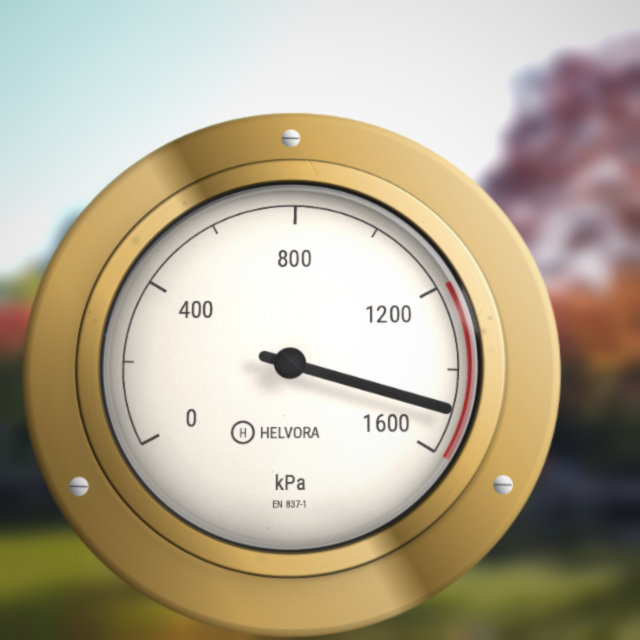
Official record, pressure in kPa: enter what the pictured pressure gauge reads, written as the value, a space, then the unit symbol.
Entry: 1500 kPa
